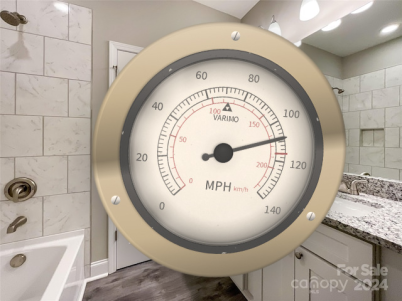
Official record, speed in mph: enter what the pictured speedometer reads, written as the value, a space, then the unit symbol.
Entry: 108 mph
